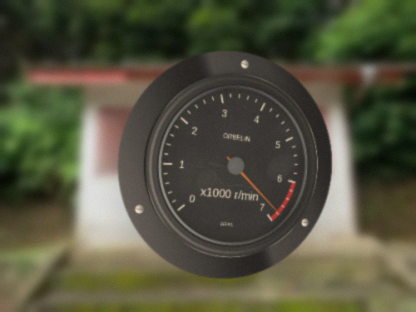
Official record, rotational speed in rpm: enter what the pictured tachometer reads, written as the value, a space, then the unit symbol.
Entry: 6800 rpm
